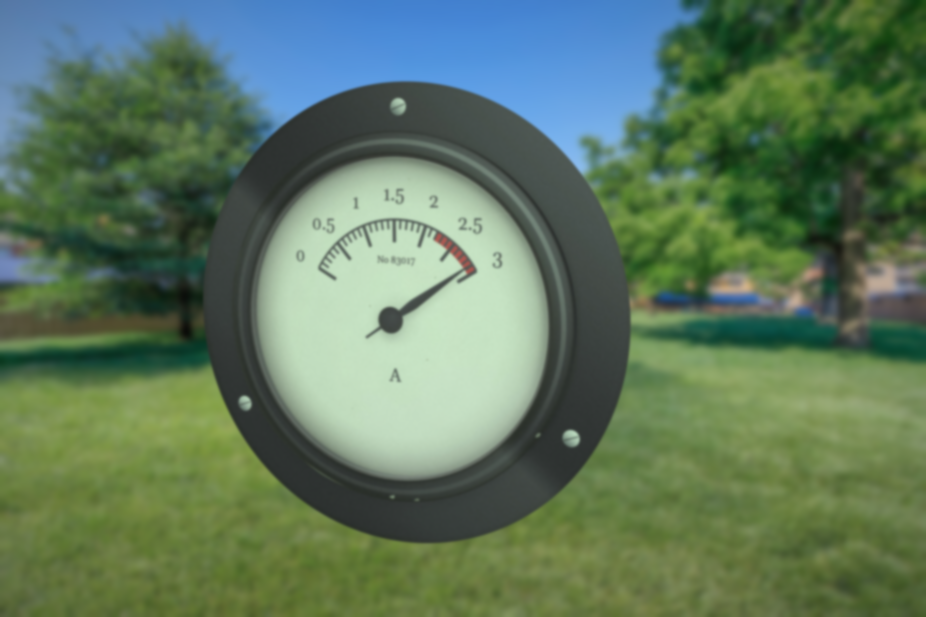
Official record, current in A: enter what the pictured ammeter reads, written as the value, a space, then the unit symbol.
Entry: 2.9 A
